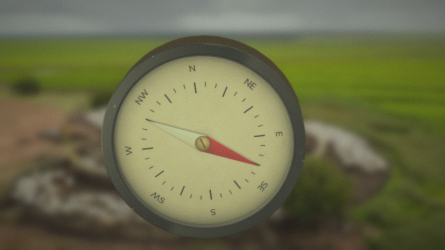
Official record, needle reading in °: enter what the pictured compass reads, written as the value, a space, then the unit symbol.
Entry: 120 °
